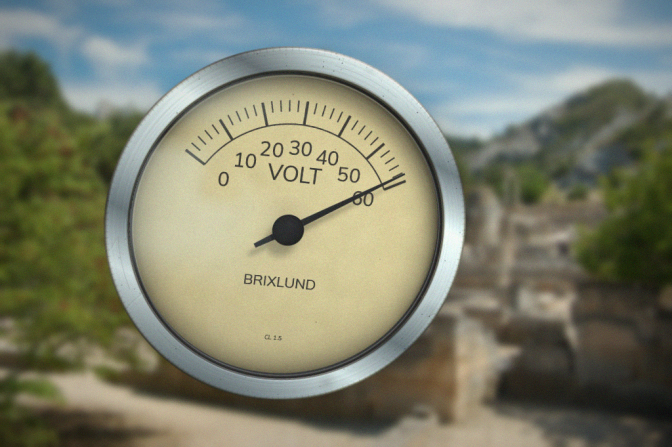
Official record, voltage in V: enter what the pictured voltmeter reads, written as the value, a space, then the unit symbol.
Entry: 58 V
